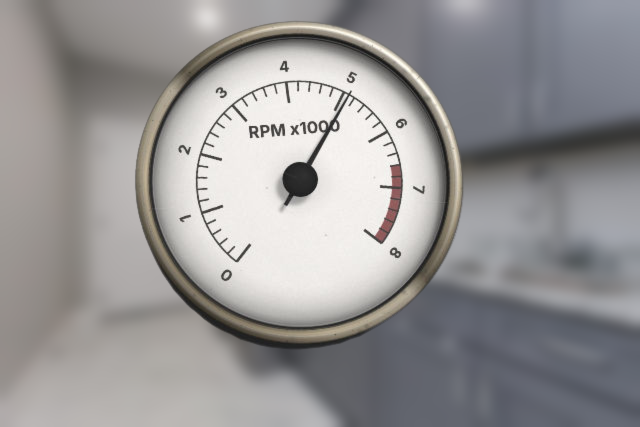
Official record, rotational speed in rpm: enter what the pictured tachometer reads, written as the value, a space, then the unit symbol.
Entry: 5100 rpm
